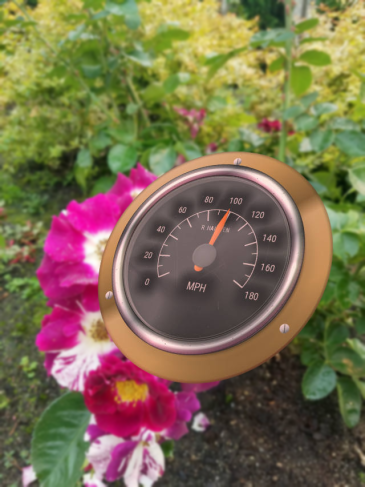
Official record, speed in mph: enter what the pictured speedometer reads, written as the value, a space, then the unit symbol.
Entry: 100 mph
